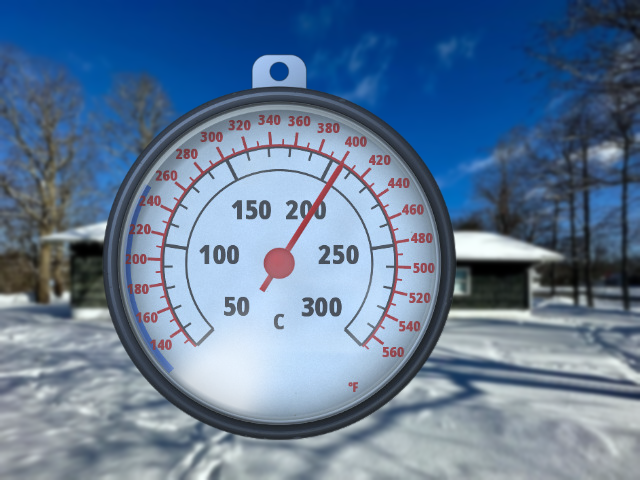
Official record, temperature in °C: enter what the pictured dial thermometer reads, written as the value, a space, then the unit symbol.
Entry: 205 °C
